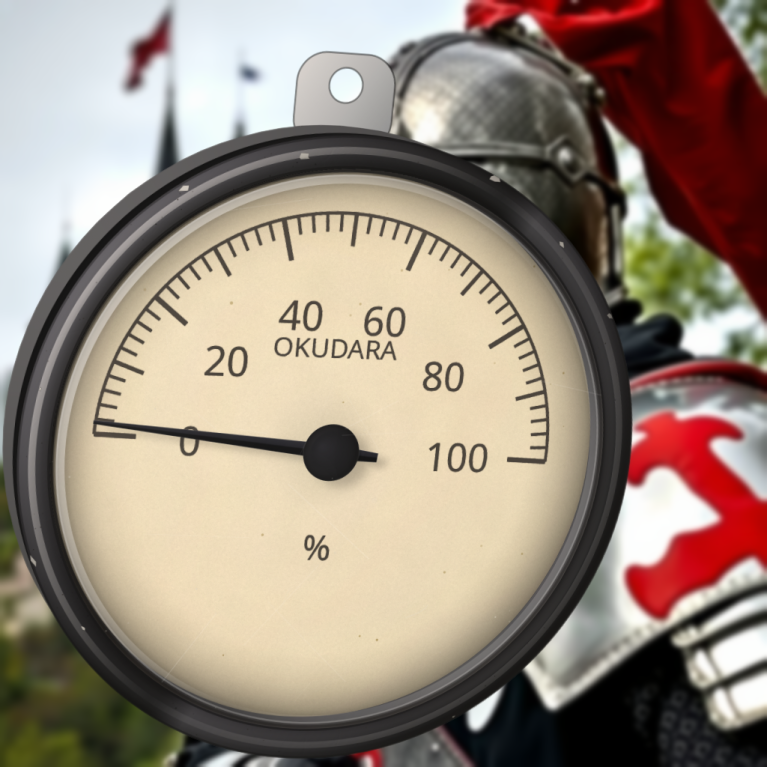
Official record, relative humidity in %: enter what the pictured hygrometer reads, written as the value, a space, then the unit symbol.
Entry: 2 %
